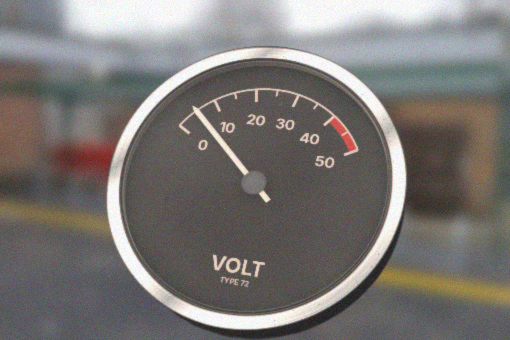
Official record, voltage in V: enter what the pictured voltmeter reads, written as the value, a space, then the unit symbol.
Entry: 5 V
